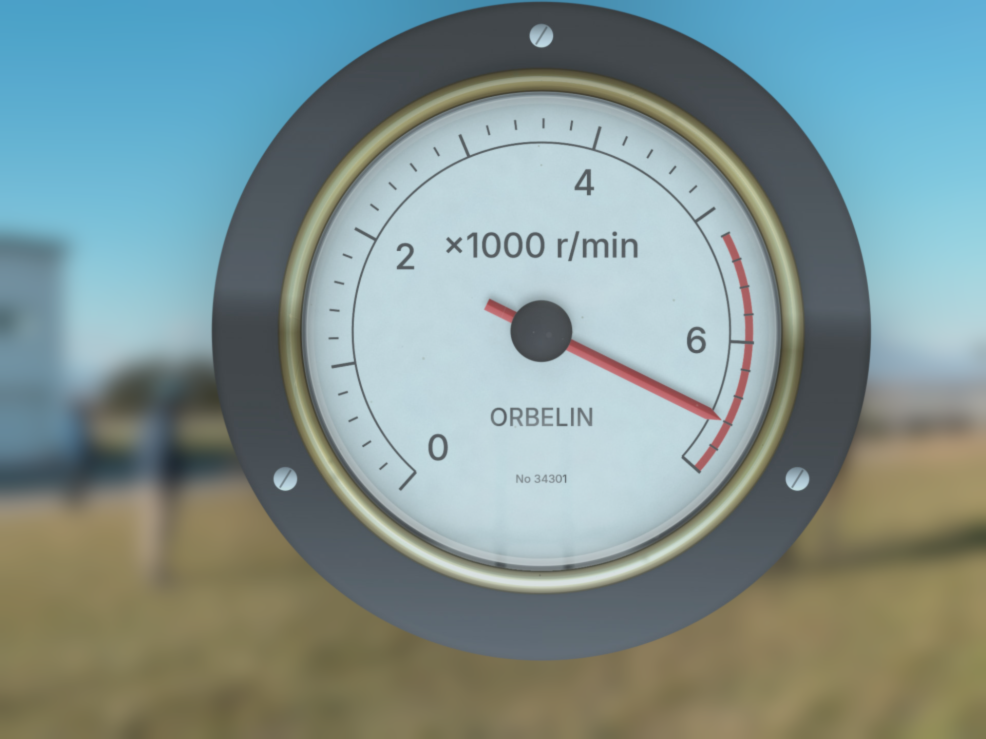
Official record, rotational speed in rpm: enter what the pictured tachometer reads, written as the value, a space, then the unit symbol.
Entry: 6600 rpm
